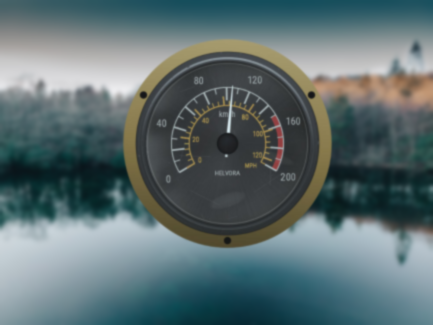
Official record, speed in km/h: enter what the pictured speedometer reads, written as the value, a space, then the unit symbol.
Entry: 105 km/h
